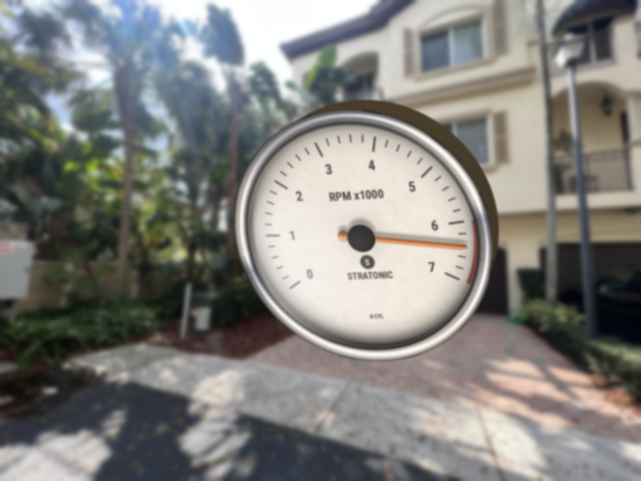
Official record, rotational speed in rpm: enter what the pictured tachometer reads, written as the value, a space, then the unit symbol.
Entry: 6400 rpm
